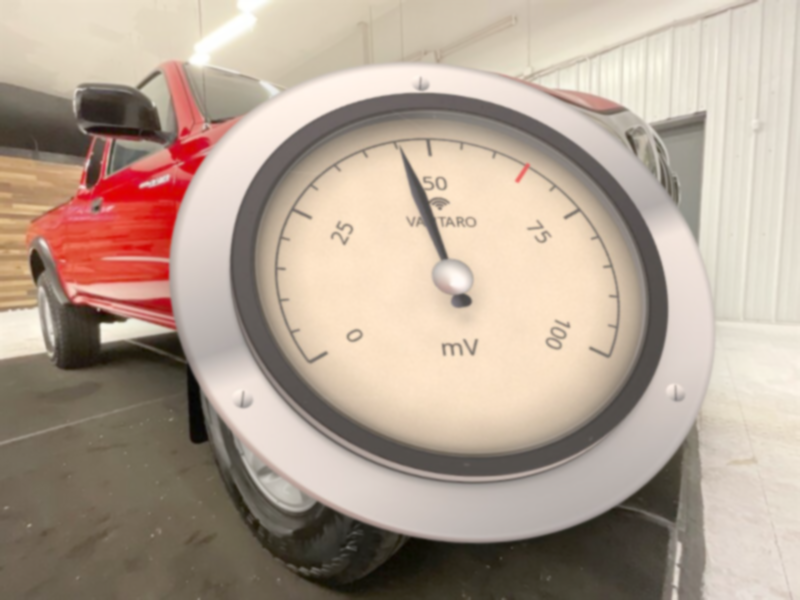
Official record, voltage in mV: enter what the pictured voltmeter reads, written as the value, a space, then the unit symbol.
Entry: 45 mV
